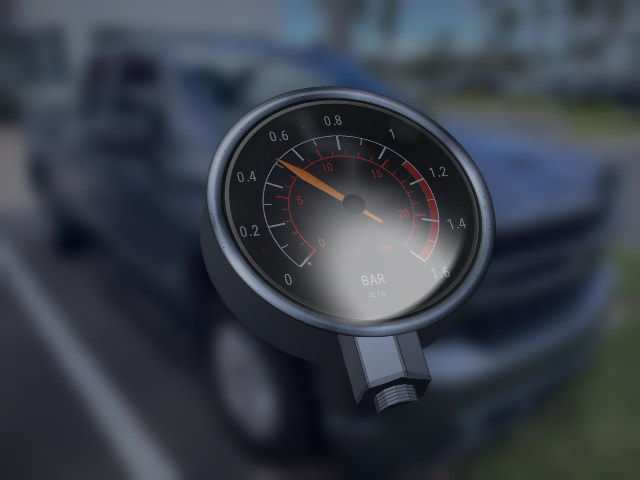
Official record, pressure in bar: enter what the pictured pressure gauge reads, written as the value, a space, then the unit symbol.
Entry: 0.5 bar
